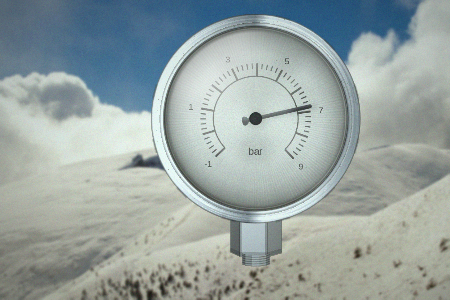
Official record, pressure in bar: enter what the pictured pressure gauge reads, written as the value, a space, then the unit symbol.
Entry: 6.8 bar
